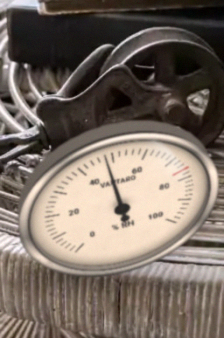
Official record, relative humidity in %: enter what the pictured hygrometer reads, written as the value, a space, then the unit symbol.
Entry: 48 %
